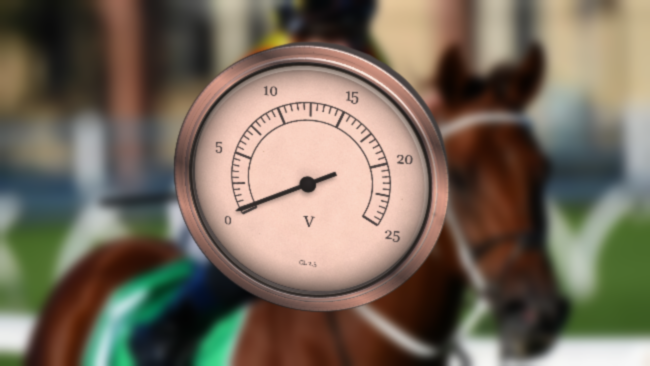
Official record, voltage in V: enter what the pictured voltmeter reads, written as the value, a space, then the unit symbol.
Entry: 0.5 V
